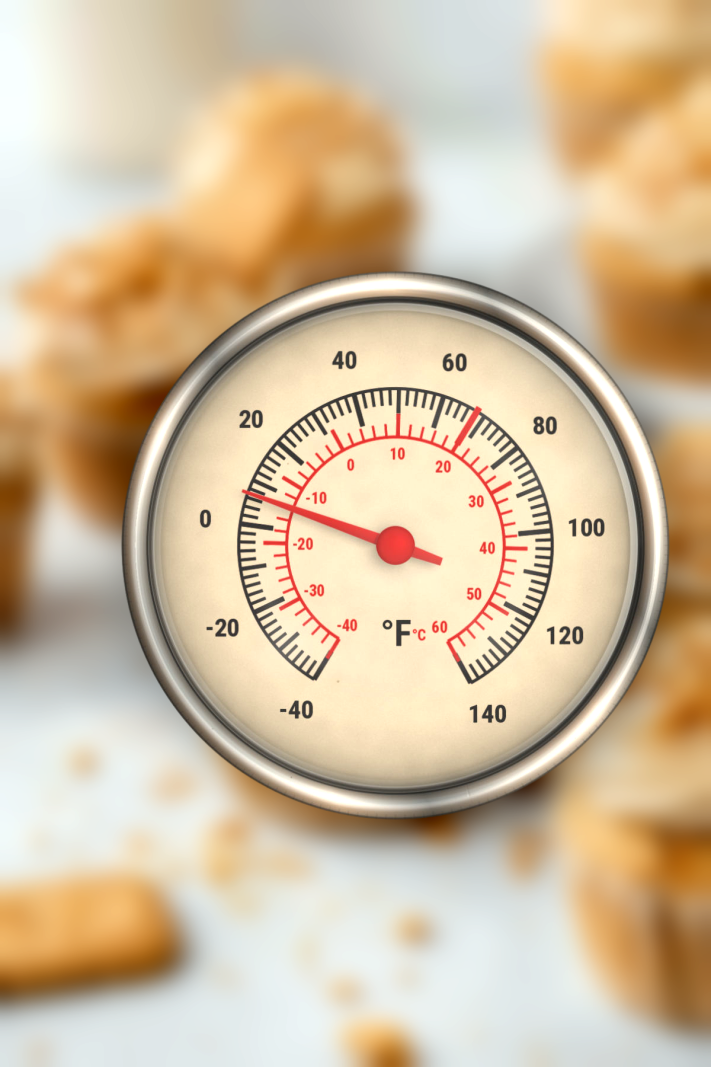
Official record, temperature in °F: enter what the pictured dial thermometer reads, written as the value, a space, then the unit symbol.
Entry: 7 °F
